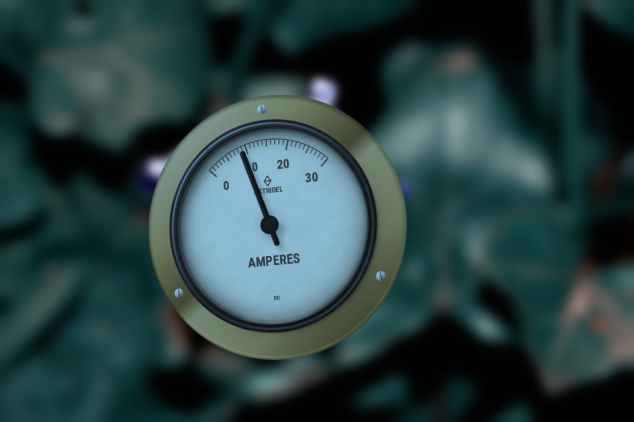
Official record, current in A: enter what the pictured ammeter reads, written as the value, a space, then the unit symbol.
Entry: 9 A
